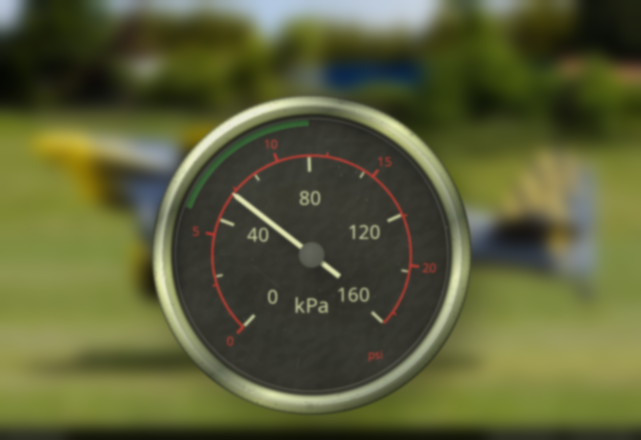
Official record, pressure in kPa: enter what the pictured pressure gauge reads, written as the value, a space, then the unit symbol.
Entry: 50 kPa
